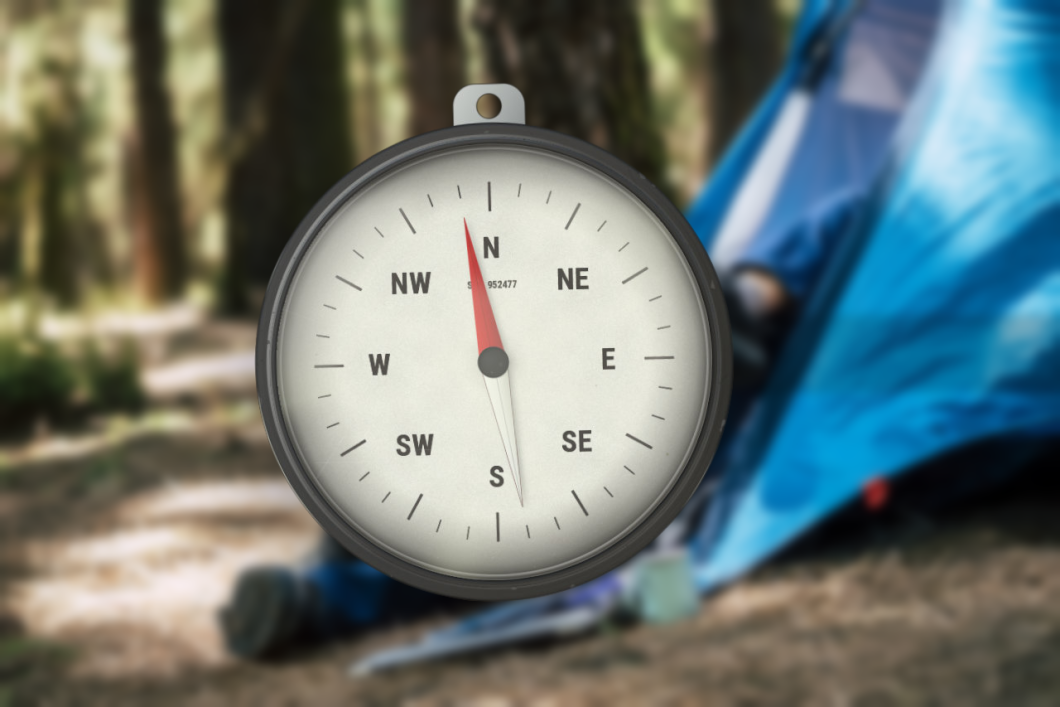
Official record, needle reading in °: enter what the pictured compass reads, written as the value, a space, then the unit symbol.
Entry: 350 °
